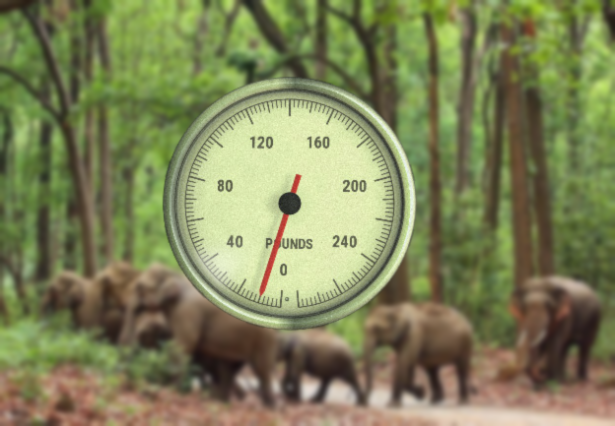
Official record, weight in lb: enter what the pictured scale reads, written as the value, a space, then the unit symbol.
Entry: 10 lb
